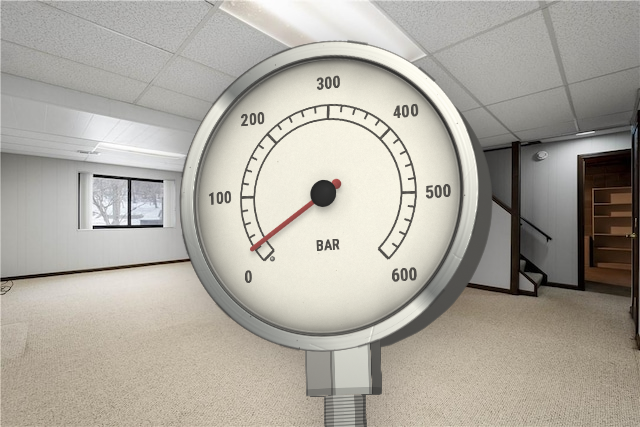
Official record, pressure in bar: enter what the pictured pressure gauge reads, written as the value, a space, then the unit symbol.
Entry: 20 bar
